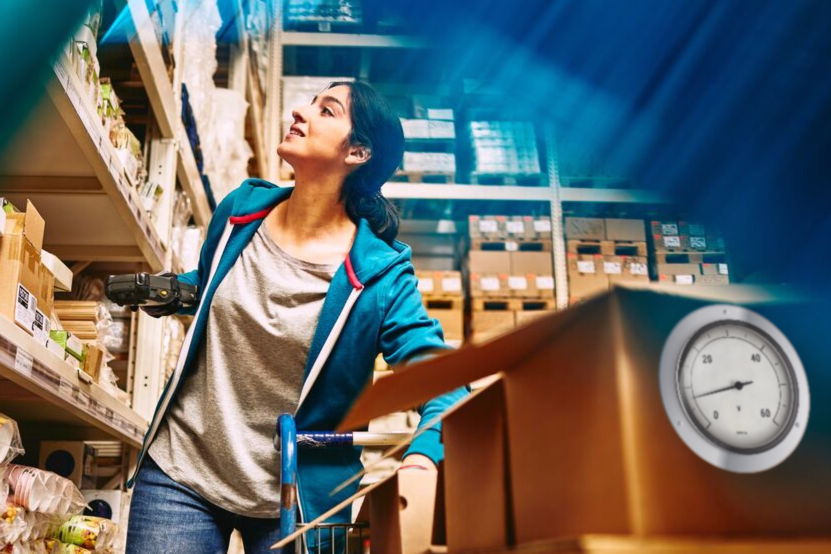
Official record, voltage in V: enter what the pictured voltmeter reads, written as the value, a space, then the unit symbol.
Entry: 7.5 V
